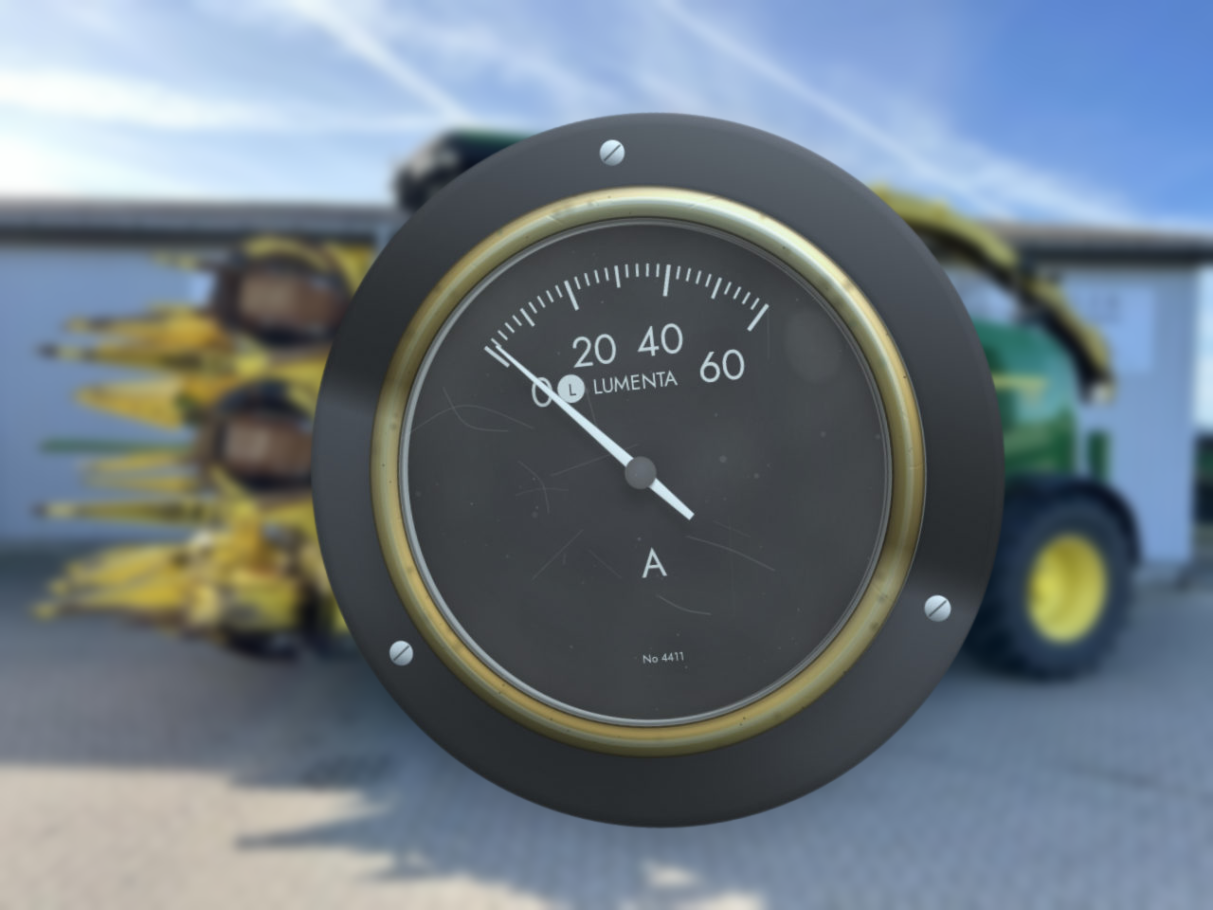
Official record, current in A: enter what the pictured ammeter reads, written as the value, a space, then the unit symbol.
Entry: 2 A
